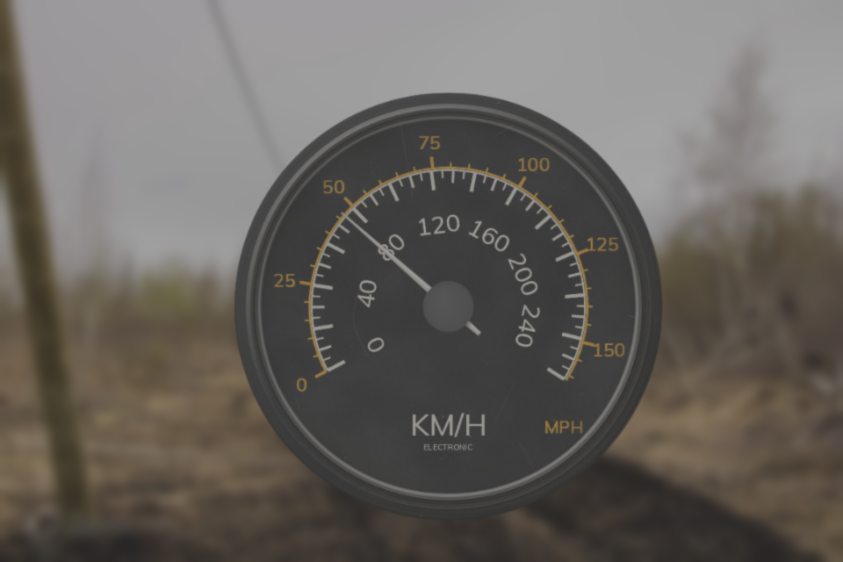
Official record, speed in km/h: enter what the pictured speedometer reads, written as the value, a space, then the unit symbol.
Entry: 75 km/h
